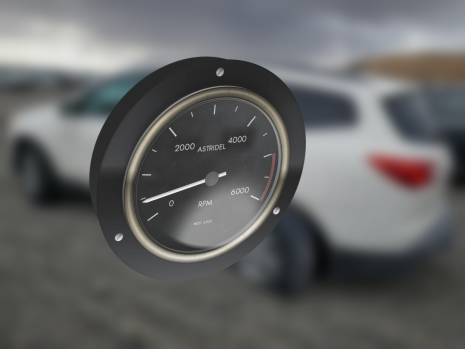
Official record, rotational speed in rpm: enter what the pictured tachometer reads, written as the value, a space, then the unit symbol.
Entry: 500 rpm
